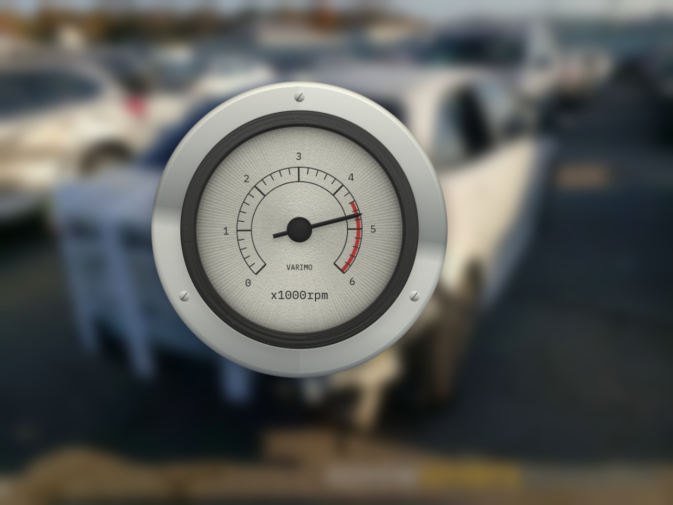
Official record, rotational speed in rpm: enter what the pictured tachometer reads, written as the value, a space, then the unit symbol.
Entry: 4700 rpm
